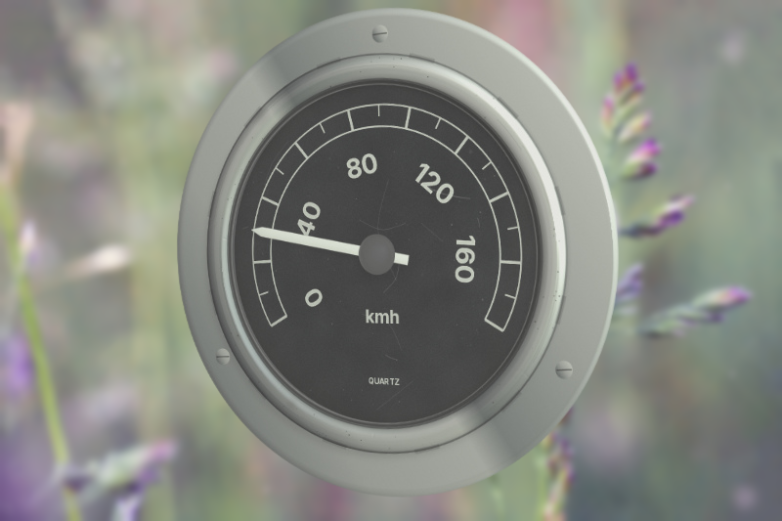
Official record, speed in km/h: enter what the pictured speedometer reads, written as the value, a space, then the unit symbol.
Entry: 30 km/h
